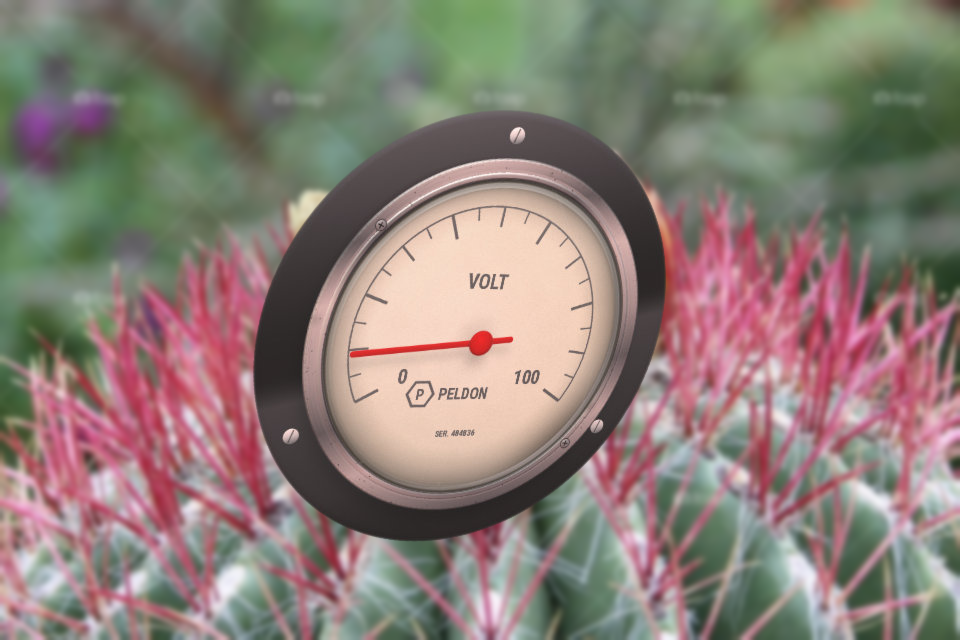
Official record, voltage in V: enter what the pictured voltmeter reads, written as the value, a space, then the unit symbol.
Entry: 10 V
